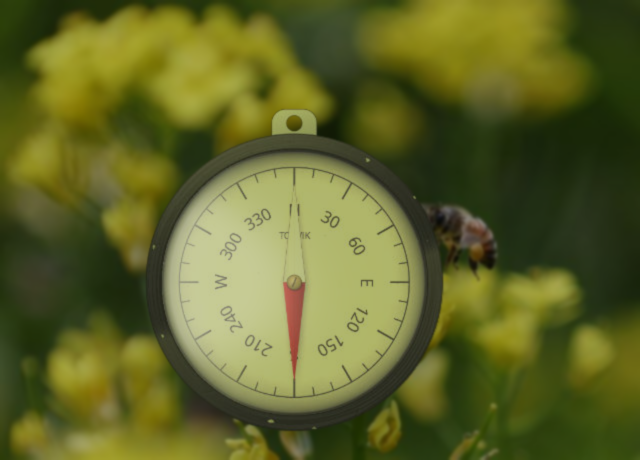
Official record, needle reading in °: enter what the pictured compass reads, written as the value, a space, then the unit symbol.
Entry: 180 °
